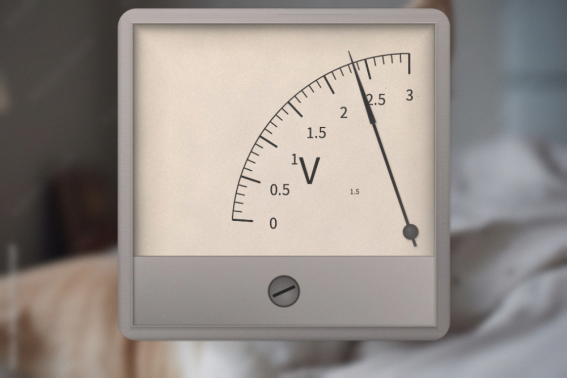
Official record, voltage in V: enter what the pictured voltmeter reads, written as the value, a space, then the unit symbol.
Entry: 2.35 V
